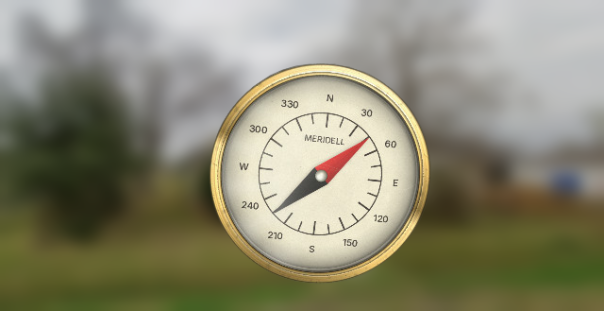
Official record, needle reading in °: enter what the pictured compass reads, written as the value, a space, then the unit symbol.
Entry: 45 °
